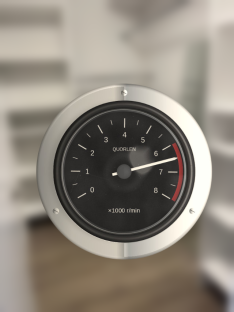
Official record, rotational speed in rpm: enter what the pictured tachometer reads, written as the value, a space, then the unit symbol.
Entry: 6500 rpm
